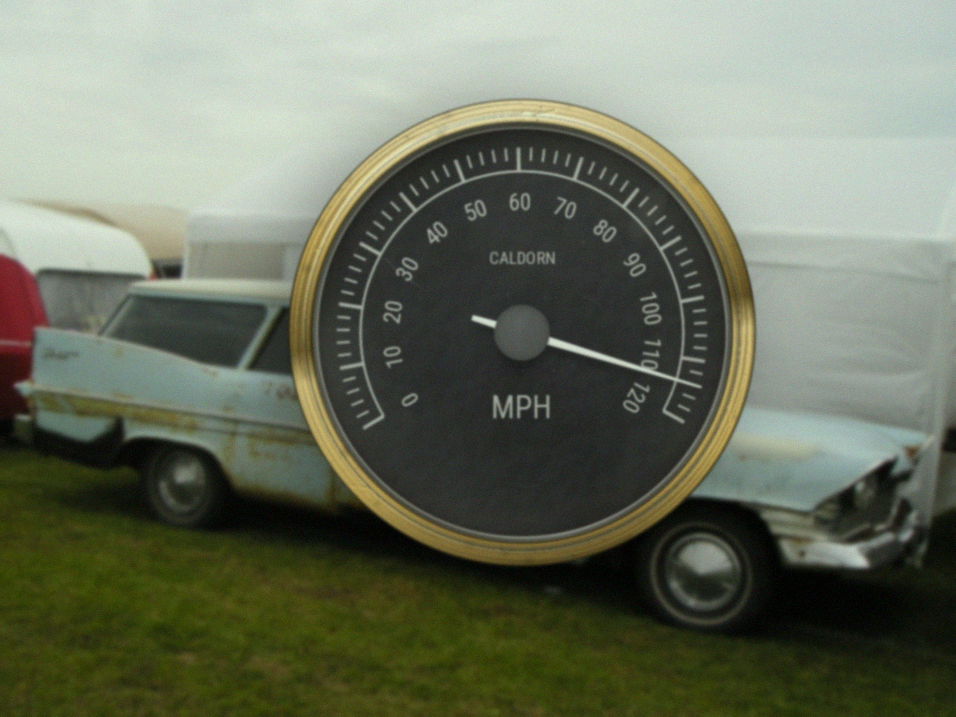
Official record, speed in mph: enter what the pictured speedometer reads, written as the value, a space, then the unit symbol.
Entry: 114 mph
